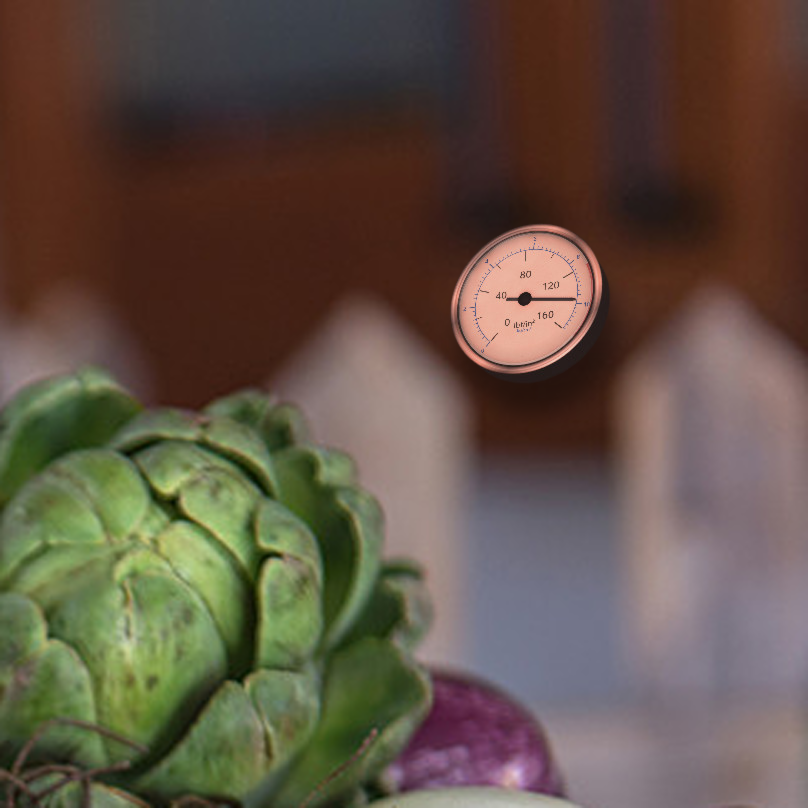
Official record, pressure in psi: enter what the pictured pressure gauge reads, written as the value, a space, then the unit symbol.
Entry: 140 psi
